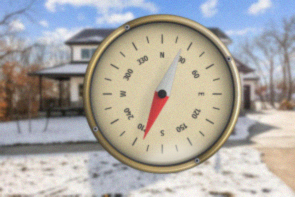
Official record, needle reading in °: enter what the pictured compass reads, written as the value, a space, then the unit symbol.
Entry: 202.5 °
